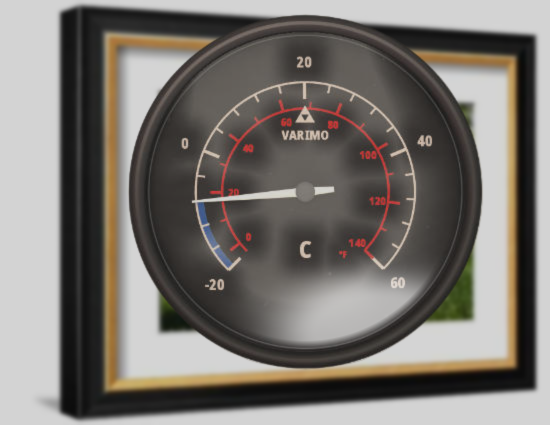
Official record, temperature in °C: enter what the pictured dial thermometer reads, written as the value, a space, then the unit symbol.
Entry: -8 °C
